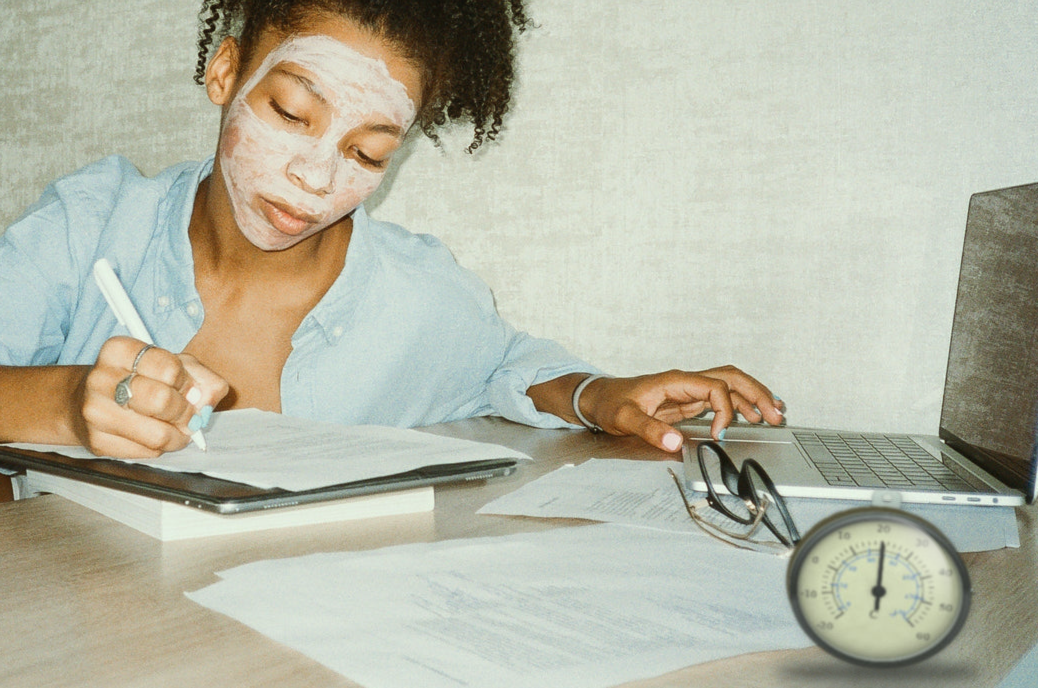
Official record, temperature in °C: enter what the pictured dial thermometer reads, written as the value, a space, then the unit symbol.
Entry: 20 °C
